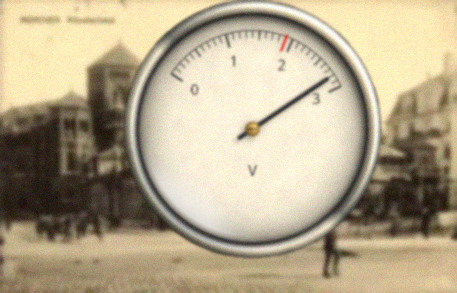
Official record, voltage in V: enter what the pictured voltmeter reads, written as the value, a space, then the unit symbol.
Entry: 2.8 V
